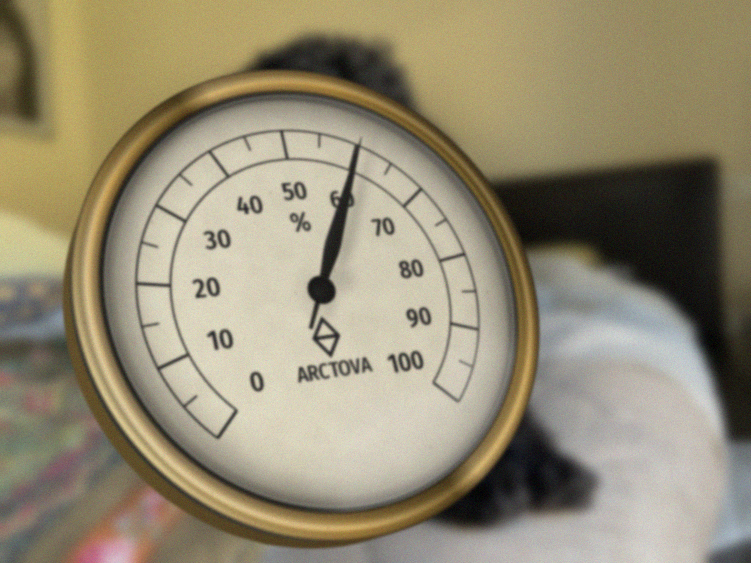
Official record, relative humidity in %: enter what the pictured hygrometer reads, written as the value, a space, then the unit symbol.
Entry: 60 %
